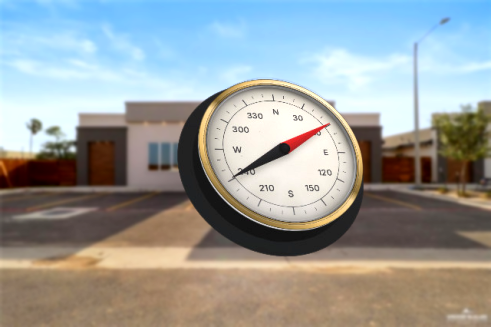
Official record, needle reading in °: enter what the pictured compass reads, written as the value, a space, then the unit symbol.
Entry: 60 °
